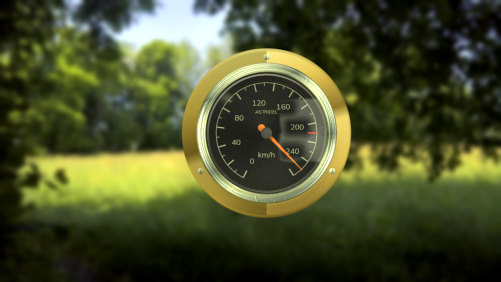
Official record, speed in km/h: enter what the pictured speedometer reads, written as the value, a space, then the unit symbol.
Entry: 250 km/h
